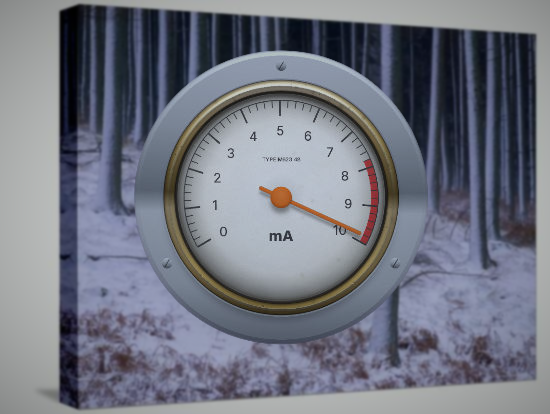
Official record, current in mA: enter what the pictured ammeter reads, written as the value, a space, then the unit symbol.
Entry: 9.8 mA
